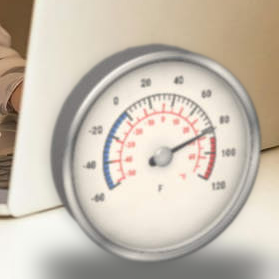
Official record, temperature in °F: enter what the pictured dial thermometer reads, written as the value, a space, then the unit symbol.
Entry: 80 °F
